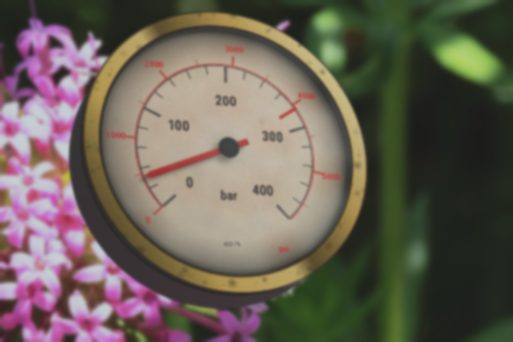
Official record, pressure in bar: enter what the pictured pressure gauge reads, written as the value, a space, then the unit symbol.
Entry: 30 bar
